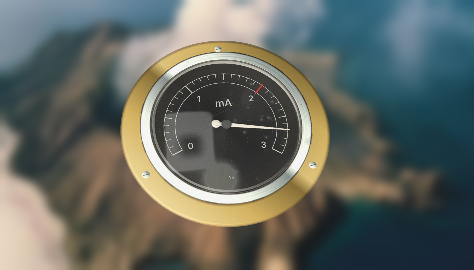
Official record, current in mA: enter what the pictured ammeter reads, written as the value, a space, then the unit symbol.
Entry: 2.7 mA
